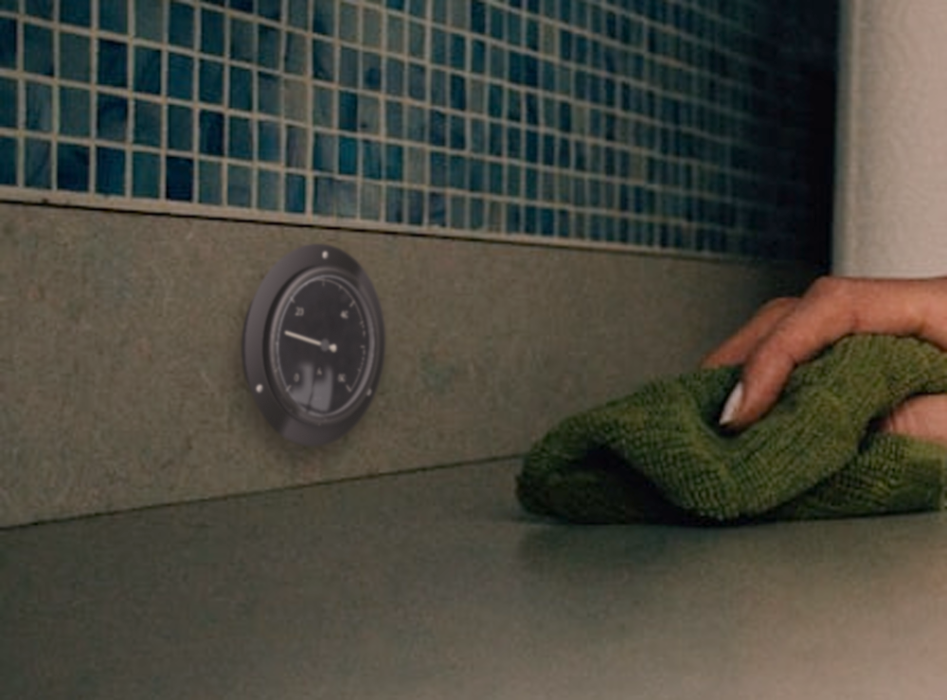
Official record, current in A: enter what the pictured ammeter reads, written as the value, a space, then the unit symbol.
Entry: 12.5 A
